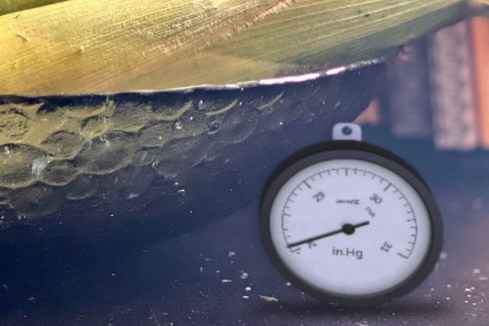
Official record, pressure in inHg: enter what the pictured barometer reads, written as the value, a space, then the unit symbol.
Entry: 28.1 inHg
